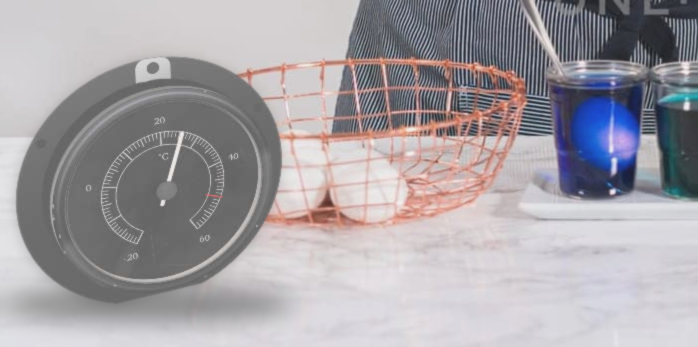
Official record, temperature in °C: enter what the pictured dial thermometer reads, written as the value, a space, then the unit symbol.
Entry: 25 °C
